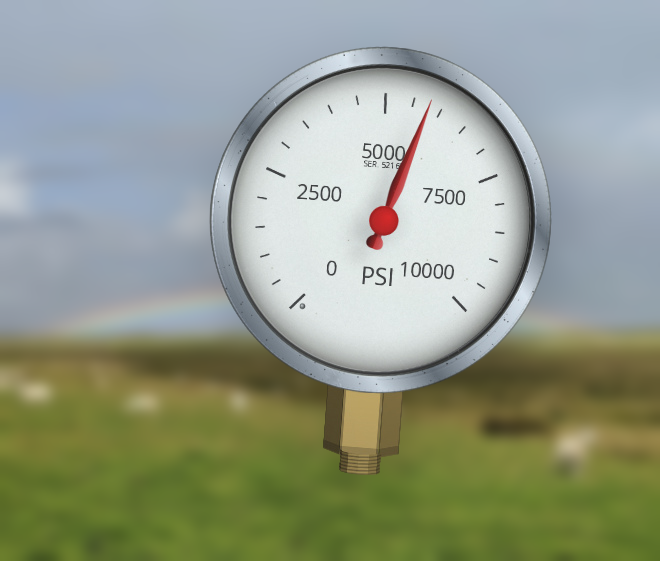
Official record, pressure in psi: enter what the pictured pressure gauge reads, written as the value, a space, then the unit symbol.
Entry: 5750 psi
